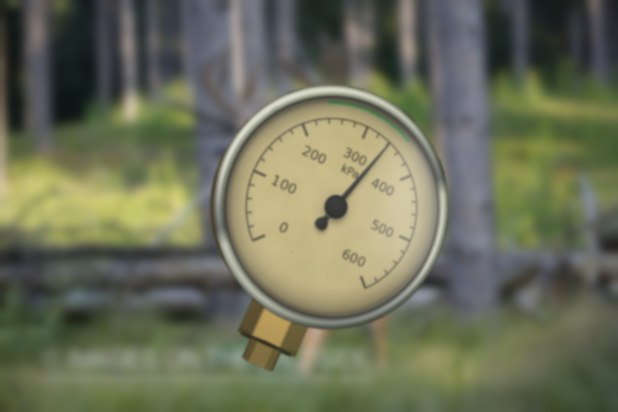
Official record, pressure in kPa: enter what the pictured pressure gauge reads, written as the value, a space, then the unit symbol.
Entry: 340 kPa
